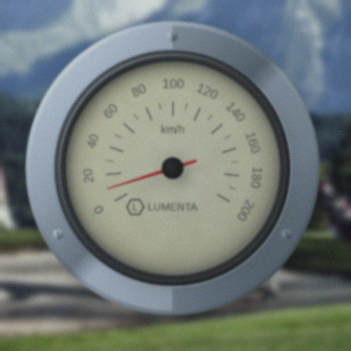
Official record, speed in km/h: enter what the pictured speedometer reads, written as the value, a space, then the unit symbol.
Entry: 10 km/h
